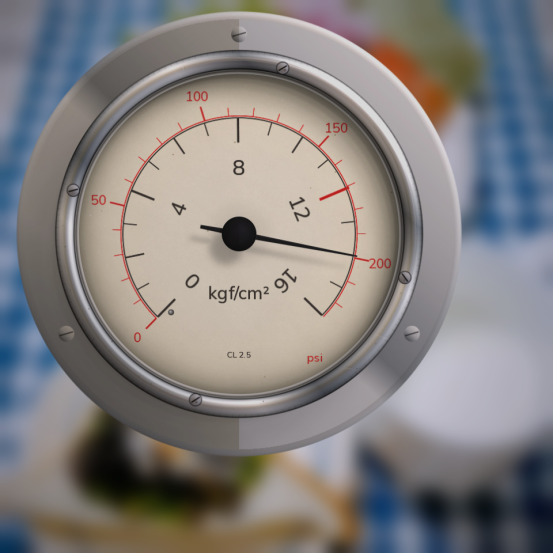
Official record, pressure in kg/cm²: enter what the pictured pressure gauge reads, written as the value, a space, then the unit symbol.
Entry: 14 kg/cm²
